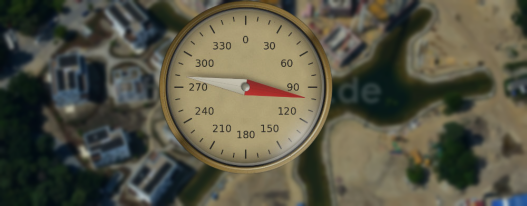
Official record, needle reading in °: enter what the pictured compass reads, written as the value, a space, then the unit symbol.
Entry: 100 °
